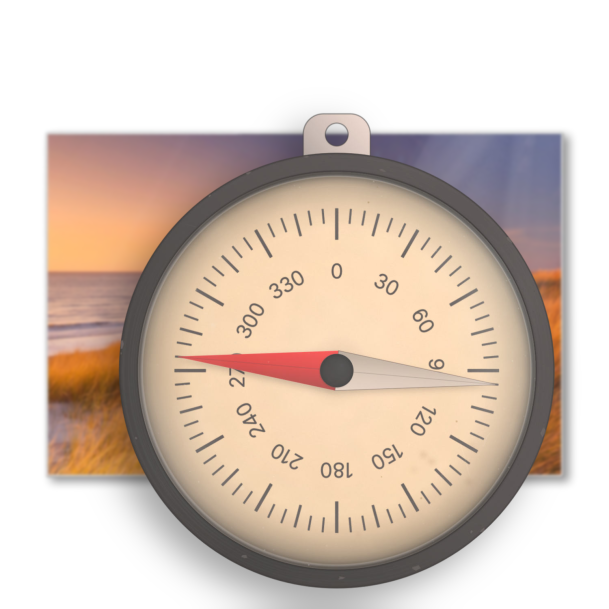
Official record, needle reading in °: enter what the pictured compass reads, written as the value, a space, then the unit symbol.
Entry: 275 °
